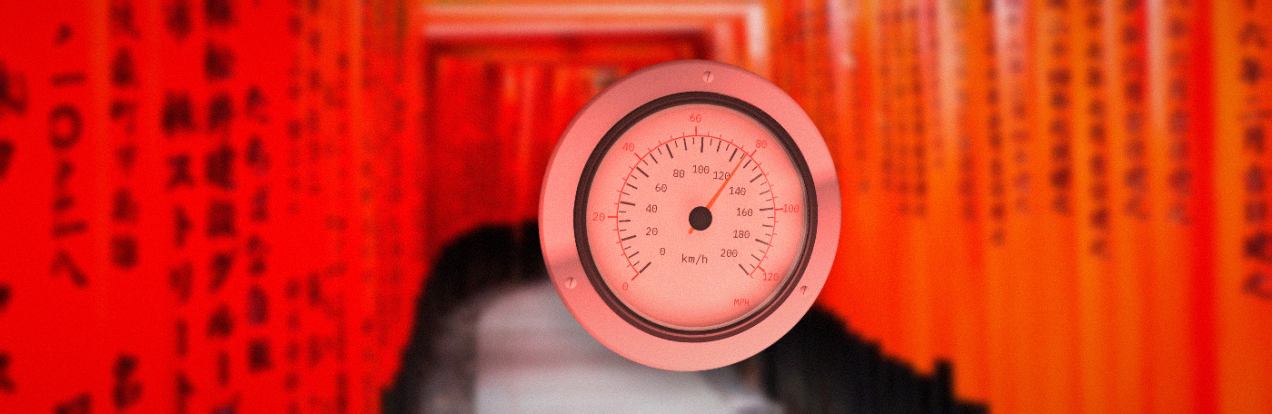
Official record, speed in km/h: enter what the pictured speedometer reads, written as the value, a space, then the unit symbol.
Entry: 125 km/h
